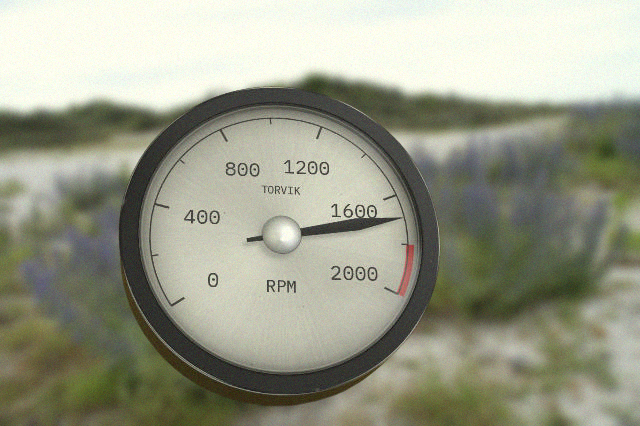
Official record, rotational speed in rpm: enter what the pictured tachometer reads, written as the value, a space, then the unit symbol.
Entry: 1700 rpm
